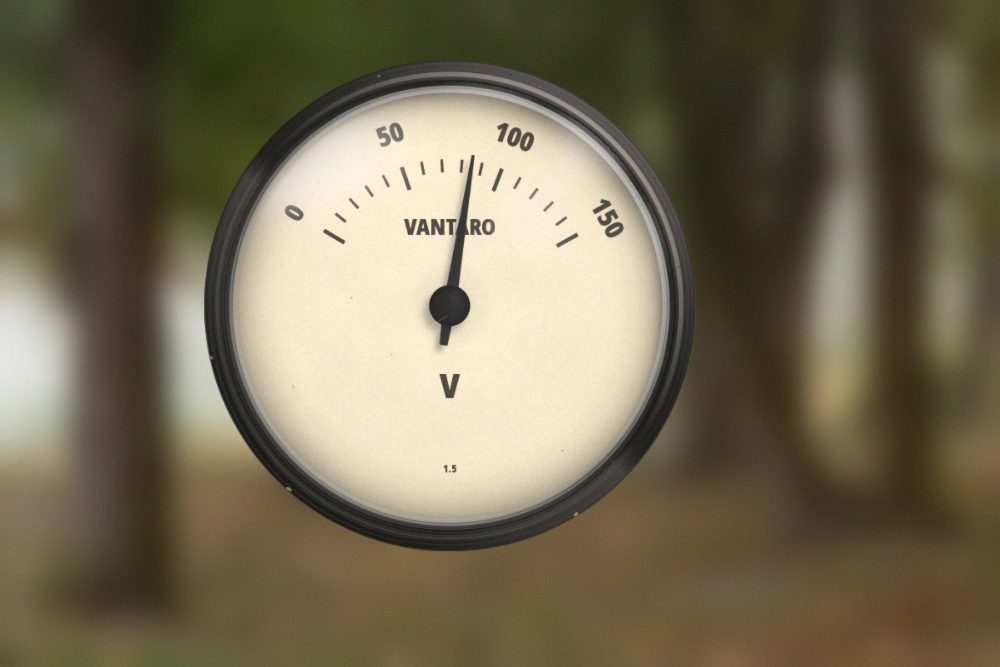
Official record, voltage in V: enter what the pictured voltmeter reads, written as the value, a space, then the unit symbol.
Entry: 85 V
